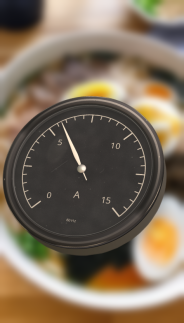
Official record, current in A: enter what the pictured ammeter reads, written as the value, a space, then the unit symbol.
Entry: 5.75 A
